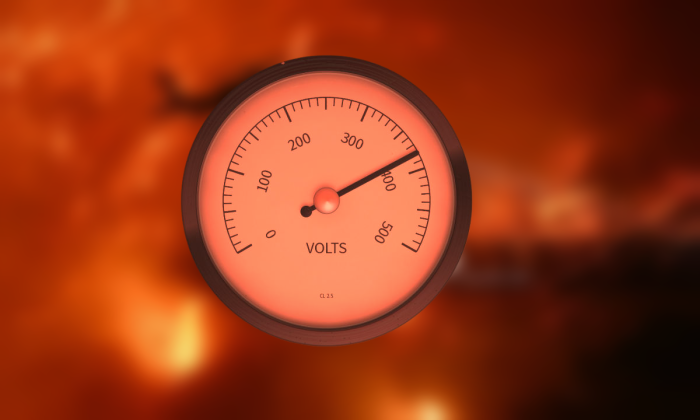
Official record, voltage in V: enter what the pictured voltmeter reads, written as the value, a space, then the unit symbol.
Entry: 380 V
